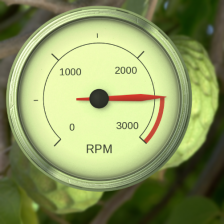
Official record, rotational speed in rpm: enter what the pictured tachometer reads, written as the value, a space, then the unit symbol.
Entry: 2500 rpm
